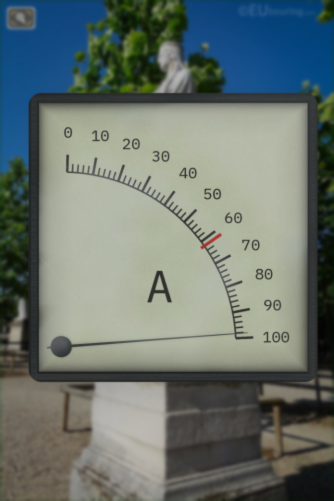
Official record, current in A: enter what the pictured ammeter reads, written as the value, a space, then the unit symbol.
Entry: 98 A
